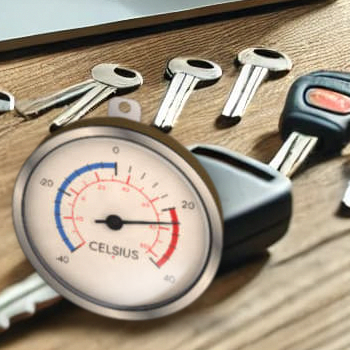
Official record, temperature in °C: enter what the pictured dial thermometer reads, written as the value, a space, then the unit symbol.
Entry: 24 °C
